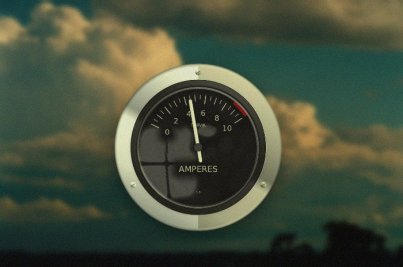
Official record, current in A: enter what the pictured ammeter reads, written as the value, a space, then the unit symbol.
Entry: 4.5 A
